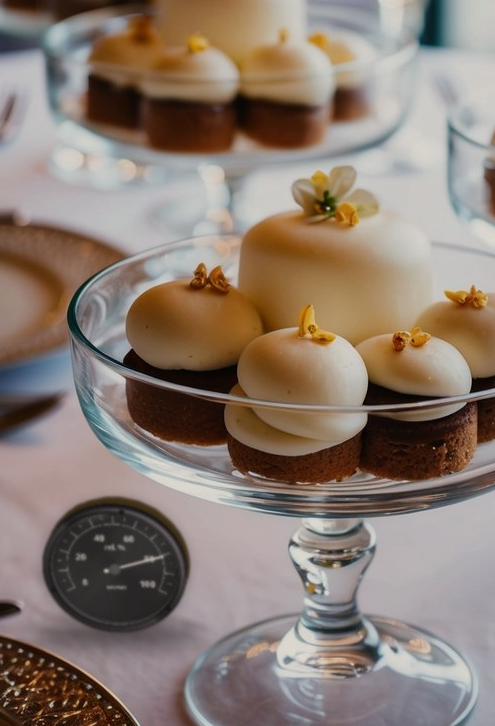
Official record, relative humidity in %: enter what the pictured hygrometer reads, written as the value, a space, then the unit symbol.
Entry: 80 %
